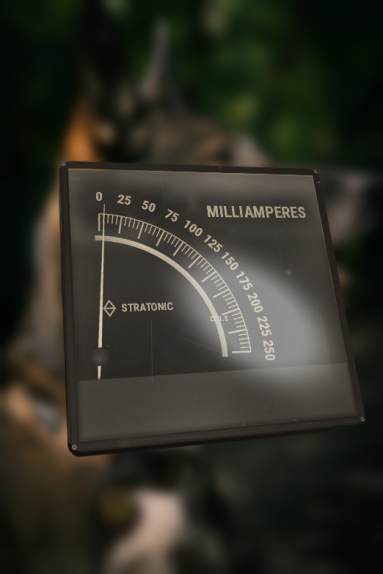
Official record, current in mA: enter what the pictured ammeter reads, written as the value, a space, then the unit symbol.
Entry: 5 mA
